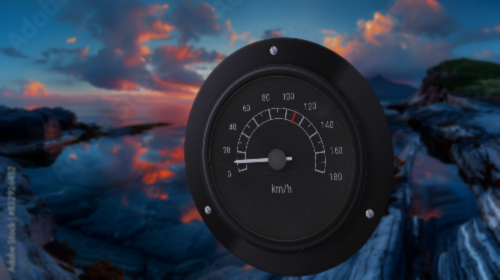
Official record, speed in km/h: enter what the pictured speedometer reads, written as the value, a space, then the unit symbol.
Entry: 10 km/h
